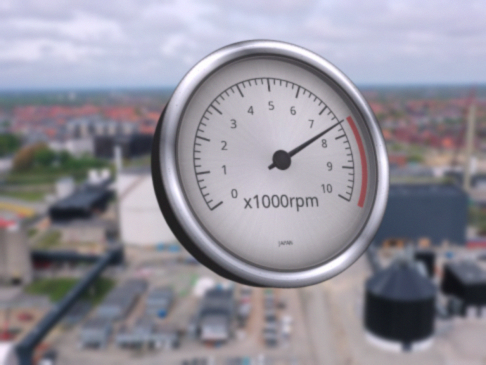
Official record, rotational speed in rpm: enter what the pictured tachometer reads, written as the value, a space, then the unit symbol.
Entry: 7600 rpm
